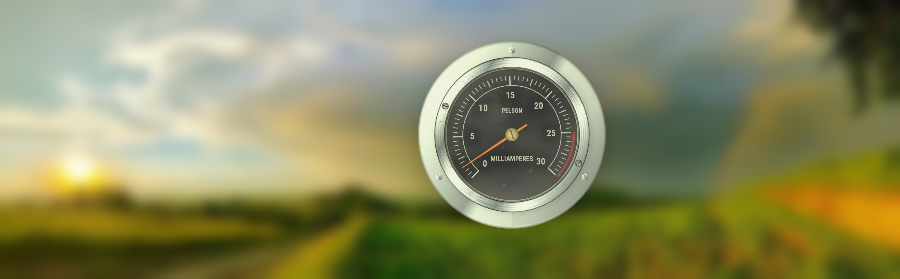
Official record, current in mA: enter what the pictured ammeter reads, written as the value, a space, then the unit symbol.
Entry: 1.5 mA
